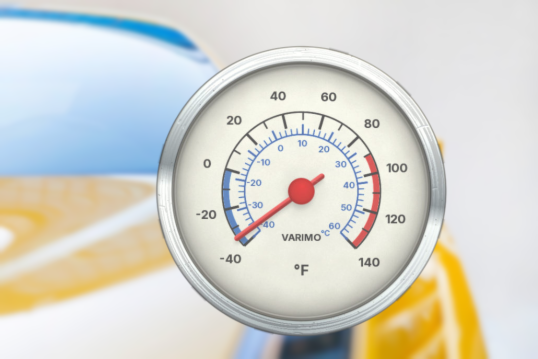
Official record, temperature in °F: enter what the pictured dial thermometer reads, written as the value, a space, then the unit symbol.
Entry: -35 °F
